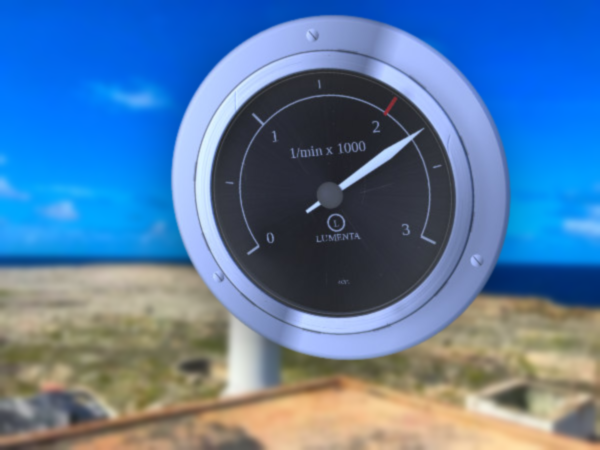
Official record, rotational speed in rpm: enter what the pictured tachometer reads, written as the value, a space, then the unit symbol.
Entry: 2250 rpm
